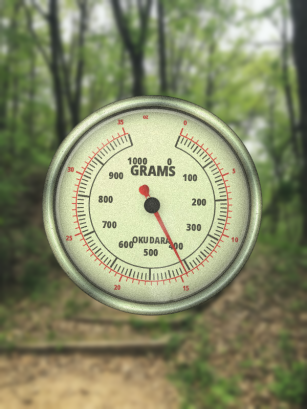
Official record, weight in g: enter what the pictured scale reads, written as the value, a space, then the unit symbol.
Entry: 410 g
